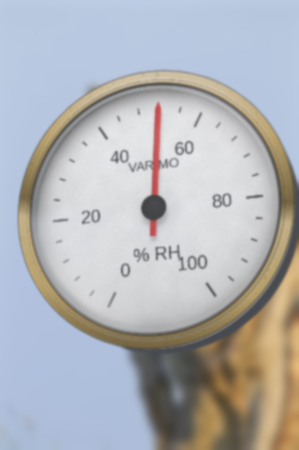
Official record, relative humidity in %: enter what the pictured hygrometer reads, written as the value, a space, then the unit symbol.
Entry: 52 %
